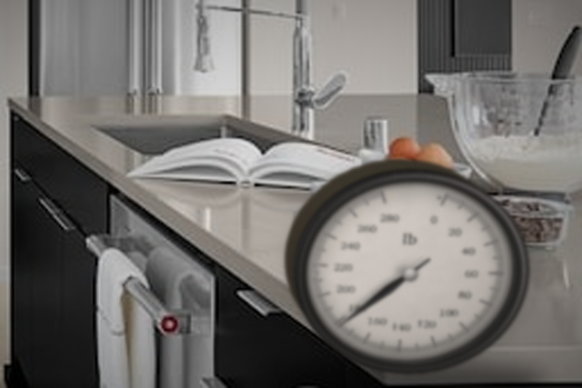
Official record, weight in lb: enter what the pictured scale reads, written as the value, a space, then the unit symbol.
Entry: 180 lb
